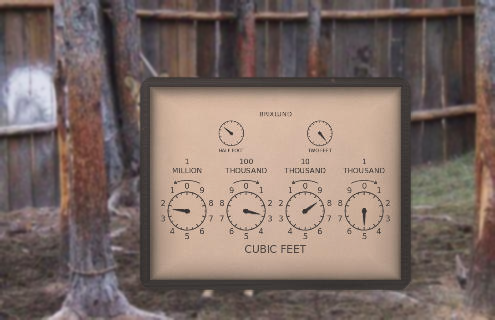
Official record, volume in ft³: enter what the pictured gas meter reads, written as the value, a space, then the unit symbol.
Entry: 228500 ft³
